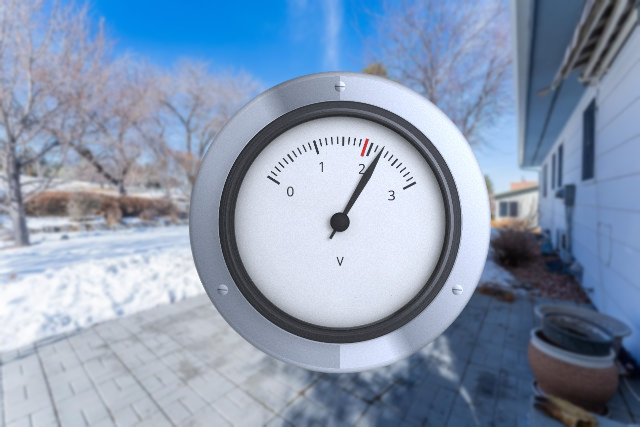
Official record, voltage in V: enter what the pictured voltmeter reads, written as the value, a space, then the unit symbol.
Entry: 2.2 V
